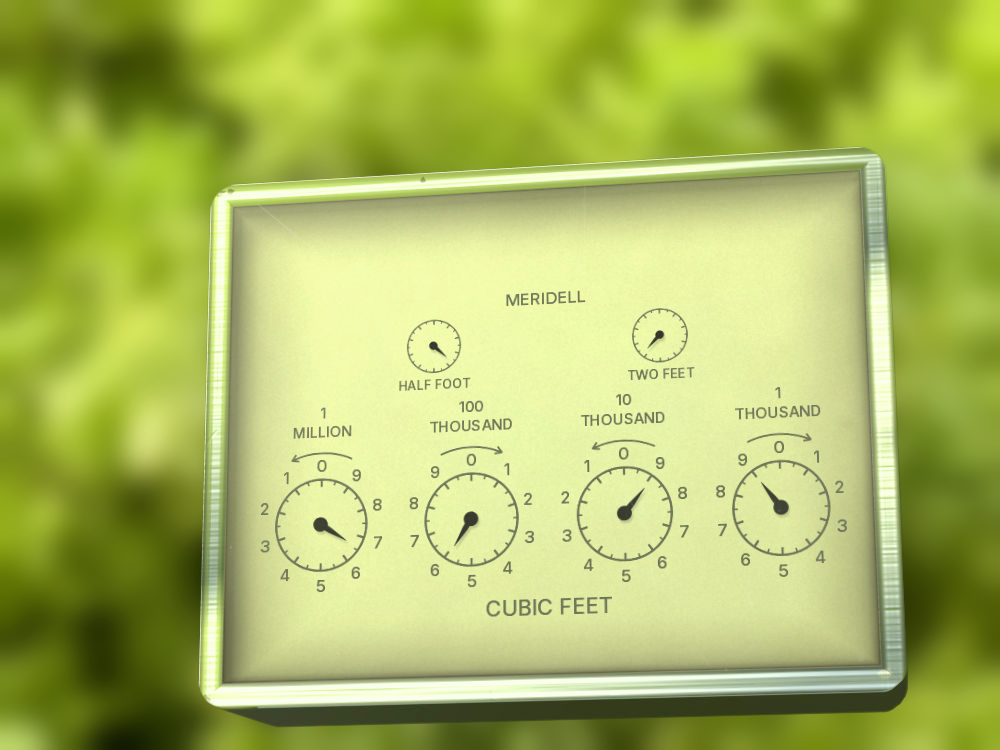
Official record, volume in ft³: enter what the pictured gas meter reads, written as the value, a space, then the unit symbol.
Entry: 658900 ft³
